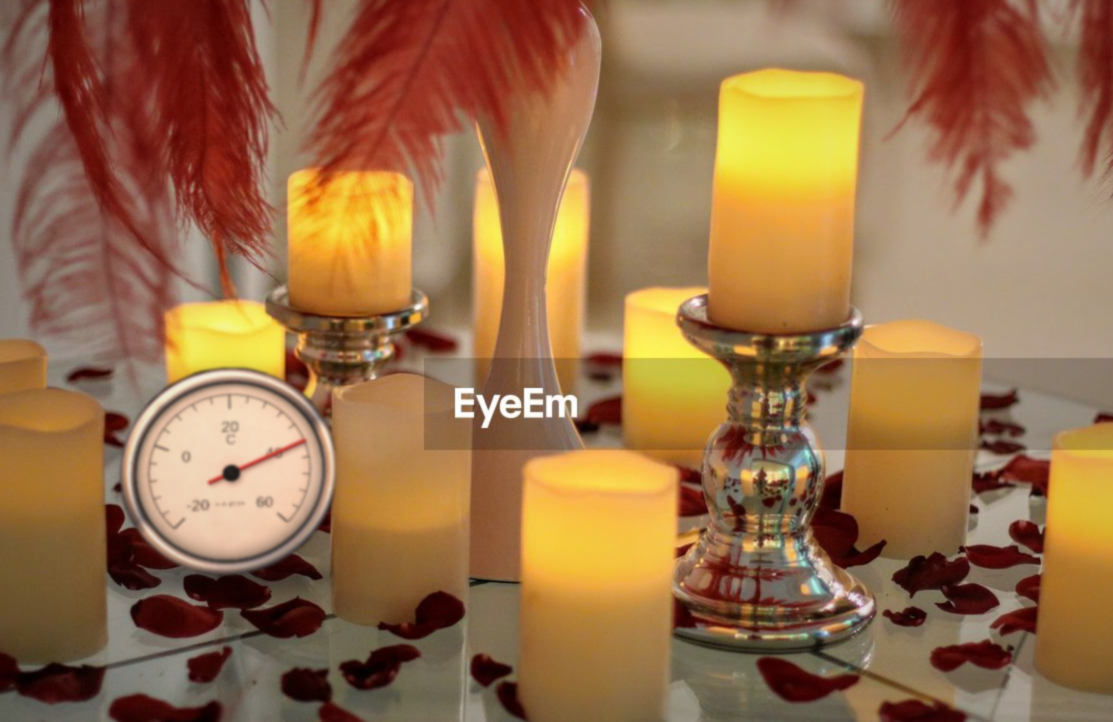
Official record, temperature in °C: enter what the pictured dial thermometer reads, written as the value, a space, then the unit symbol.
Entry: 40 °C
